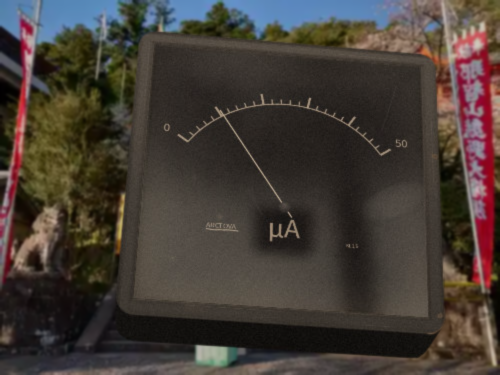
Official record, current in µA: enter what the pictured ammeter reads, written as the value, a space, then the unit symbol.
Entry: 10 µA
